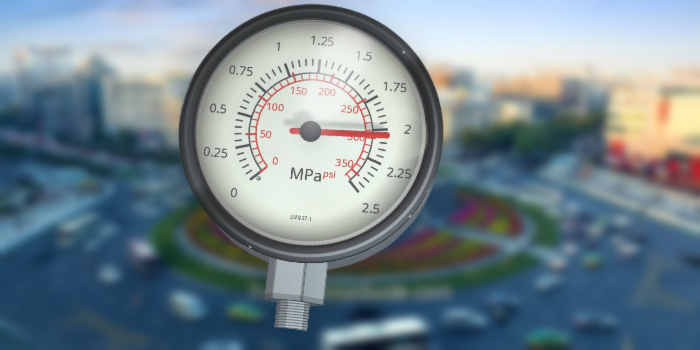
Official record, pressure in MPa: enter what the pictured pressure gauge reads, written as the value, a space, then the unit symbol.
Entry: 2.05 MPa
